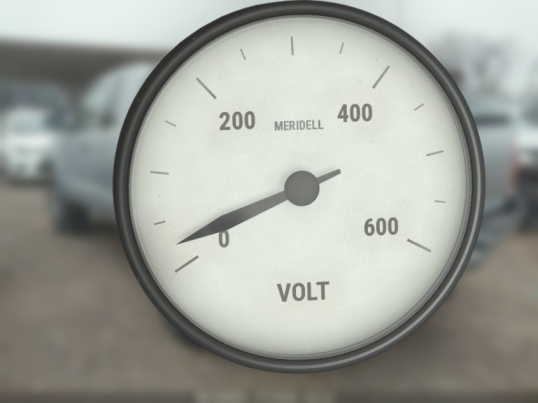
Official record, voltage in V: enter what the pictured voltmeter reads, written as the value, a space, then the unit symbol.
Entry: 25 V
